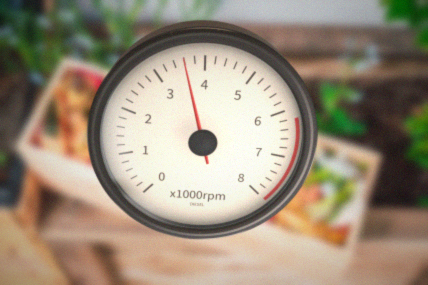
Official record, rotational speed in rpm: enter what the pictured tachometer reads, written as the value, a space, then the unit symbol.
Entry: 3600 rpm
